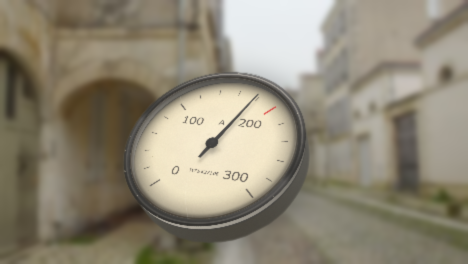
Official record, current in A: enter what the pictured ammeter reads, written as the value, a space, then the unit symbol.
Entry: 180 A
